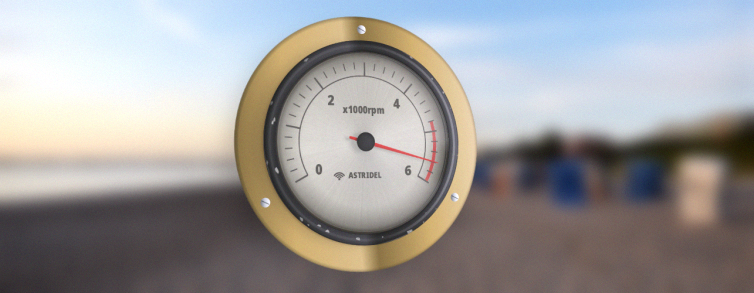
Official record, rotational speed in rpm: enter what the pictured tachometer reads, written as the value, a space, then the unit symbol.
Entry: 5600 rpm
